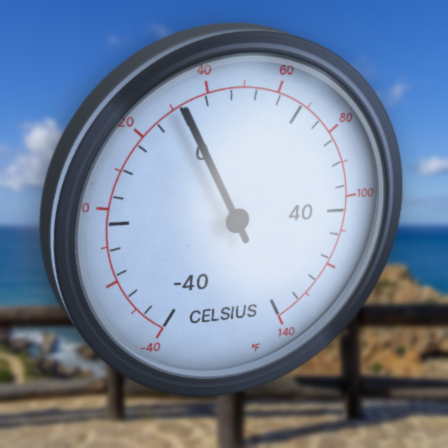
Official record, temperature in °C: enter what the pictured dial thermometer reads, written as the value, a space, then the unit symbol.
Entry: 0 °C
